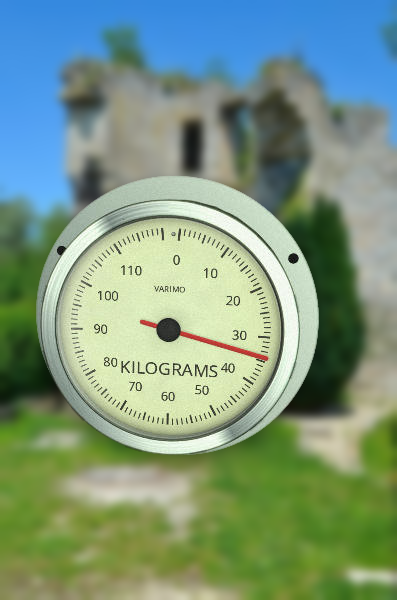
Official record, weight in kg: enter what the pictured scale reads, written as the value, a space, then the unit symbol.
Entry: 34 kg
